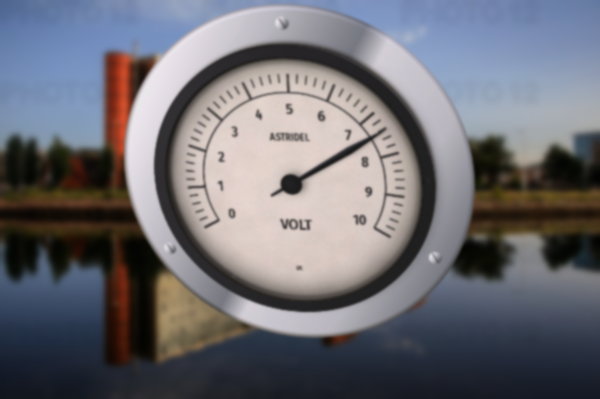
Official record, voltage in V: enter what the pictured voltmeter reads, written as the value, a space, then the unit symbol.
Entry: 7.4 V
